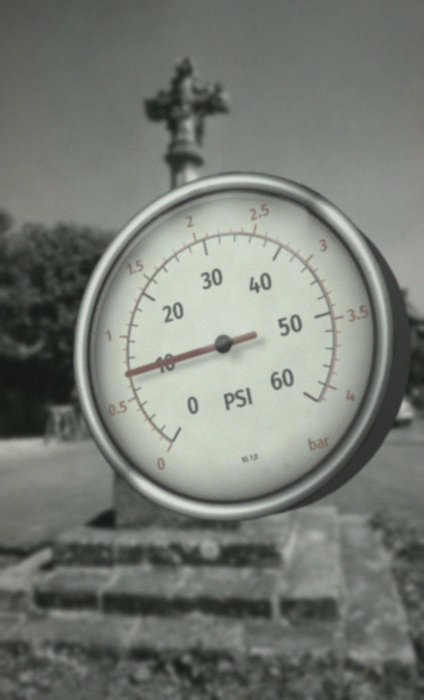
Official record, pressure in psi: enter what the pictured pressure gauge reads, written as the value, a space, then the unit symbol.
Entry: 10 psi
